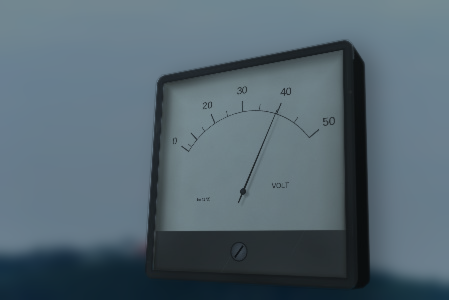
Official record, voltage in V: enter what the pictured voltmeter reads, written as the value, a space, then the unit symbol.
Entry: 40 V
